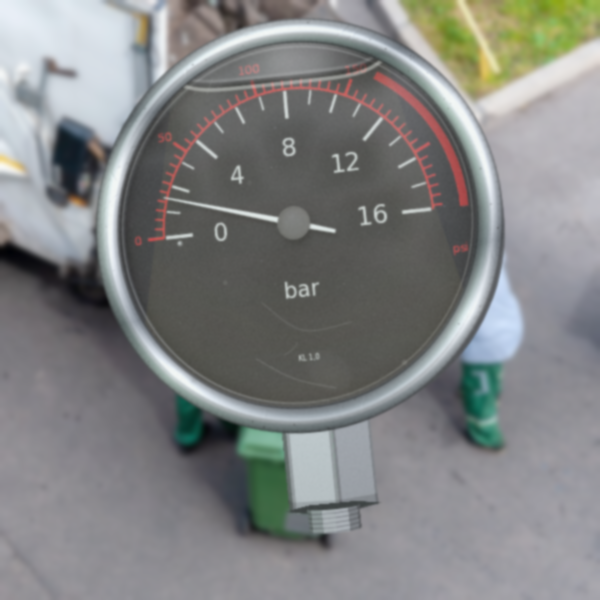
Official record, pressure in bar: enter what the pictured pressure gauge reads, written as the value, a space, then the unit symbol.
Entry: 1.5 bar
